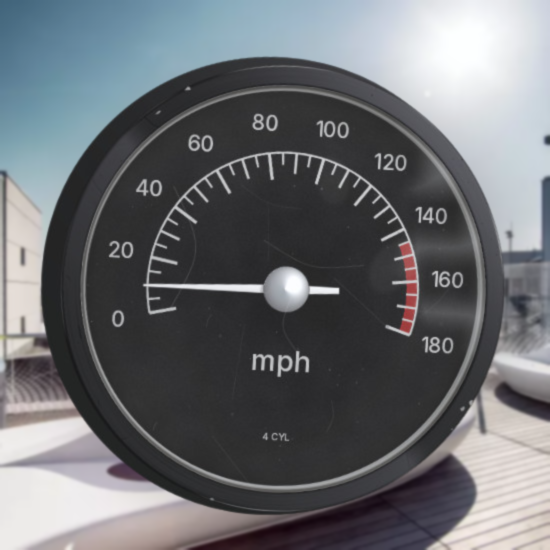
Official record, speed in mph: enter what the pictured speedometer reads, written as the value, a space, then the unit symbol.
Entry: 10 mph
